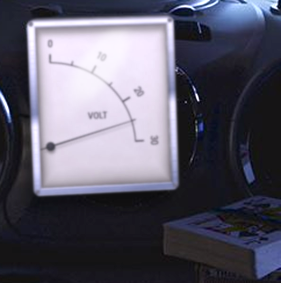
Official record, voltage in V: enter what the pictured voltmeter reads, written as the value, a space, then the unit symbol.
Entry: 25 V
